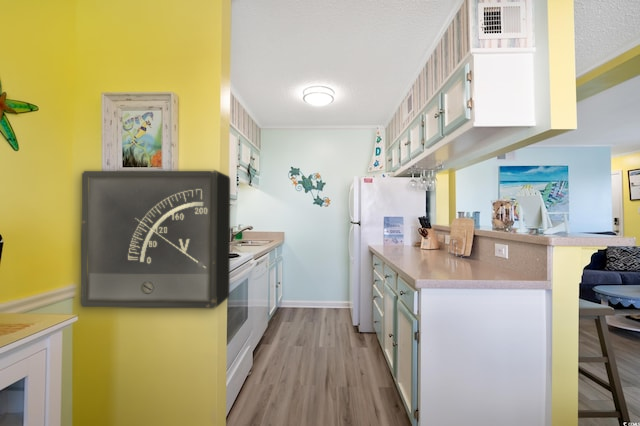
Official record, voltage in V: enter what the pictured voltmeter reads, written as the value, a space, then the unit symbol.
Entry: 110 V
